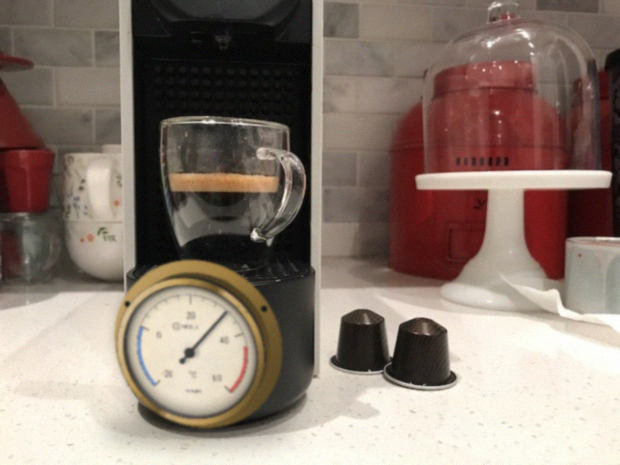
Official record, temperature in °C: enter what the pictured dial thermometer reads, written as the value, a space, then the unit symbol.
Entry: 32 °C
